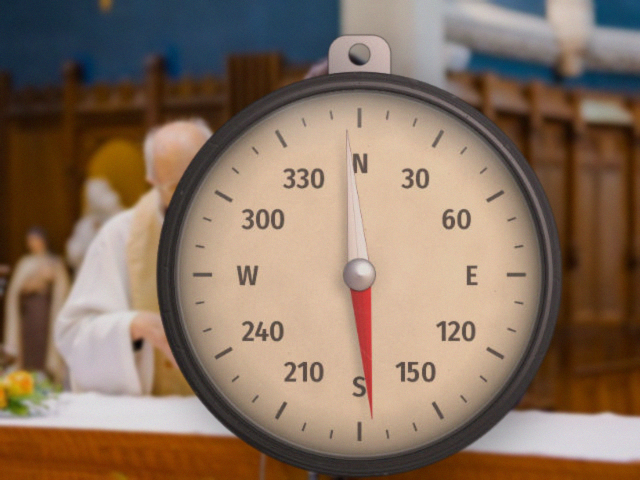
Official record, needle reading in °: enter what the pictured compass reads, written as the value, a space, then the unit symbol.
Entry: 175 °
